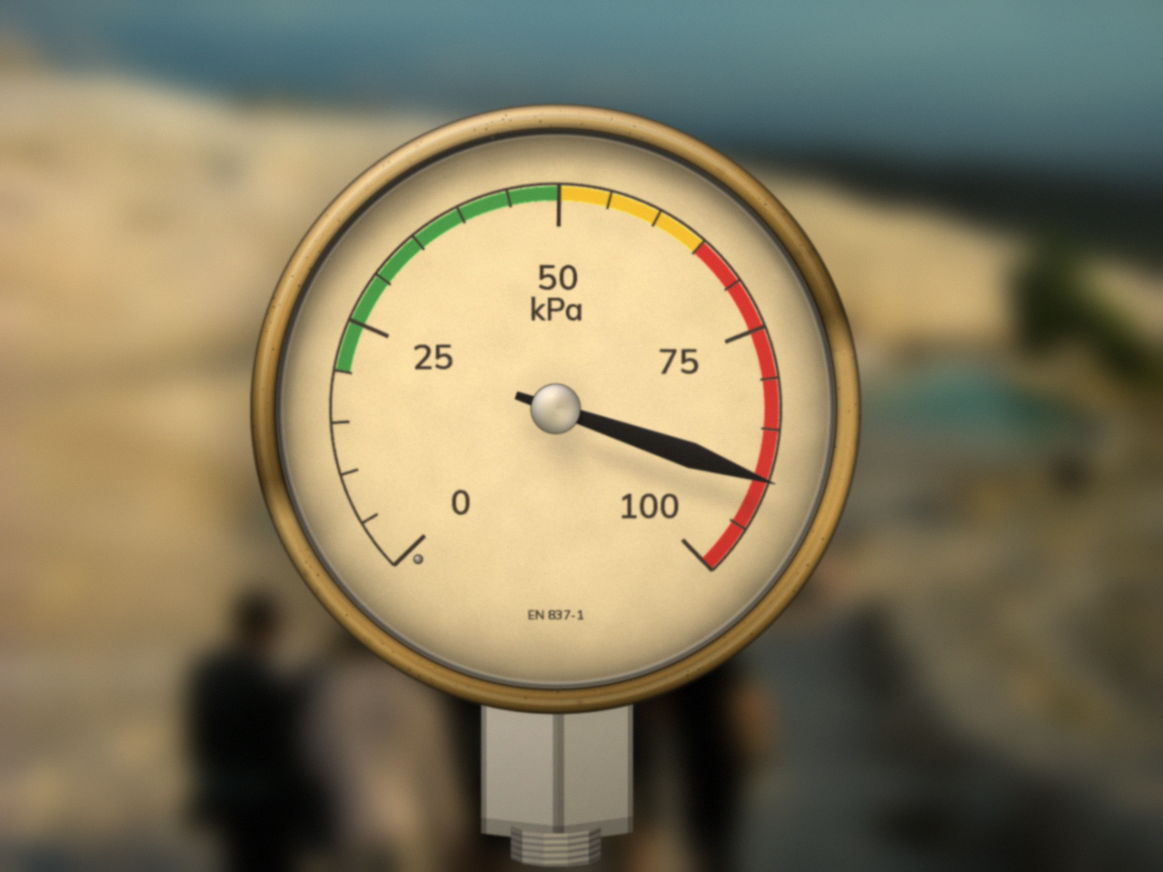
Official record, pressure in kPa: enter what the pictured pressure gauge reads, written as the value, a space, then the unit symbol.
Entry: 90 kPa
